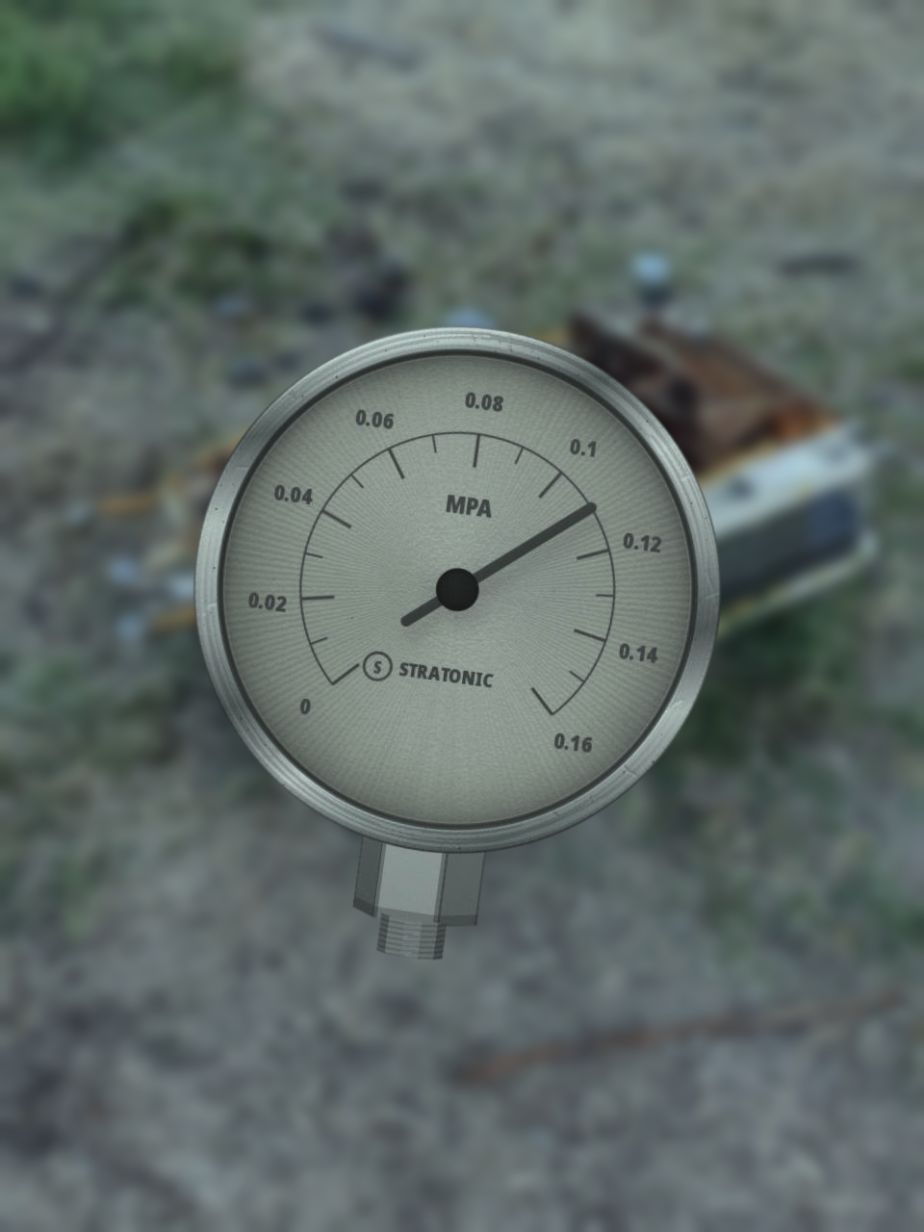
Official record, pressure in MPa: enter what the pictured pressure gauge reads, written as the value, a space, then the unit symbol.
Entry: 0.11 MPa
